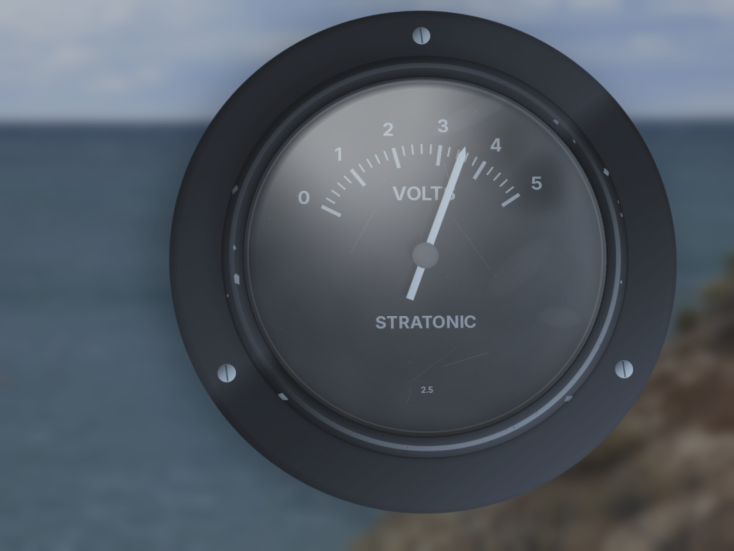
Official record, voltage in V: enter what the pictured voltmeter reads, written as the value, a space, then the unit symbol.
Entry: 3.5 V
